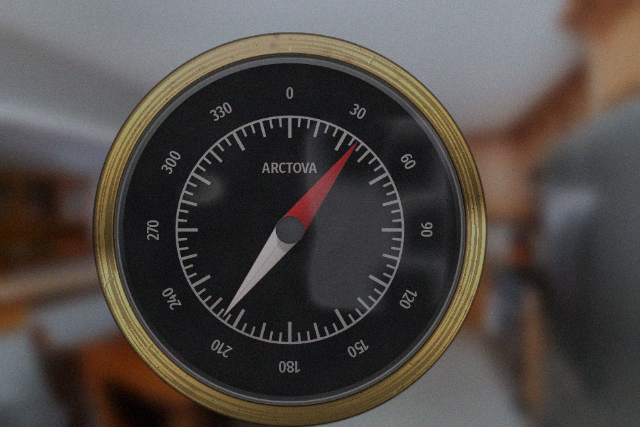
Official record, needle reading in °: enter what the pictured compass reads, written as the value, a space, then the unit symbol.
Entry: 37.5 °
